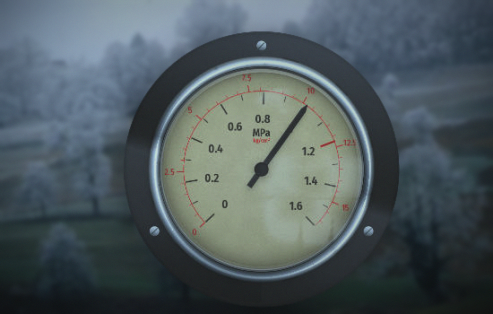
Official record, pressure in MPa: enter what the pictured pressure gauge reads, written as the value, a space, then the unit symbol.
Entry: 1 MPa
